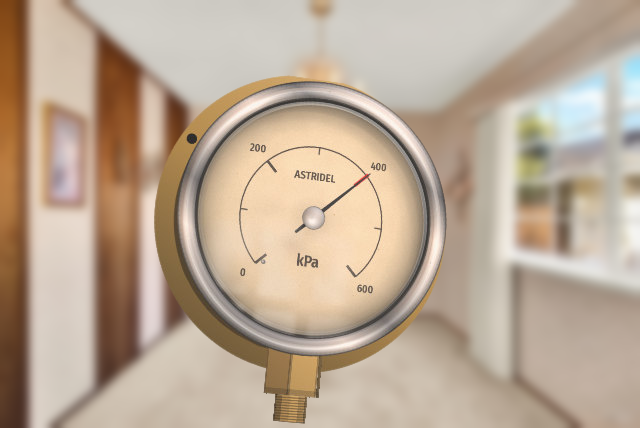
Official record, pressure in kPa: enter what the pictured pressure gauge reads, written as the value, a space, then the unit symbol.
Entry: 400 kPa
